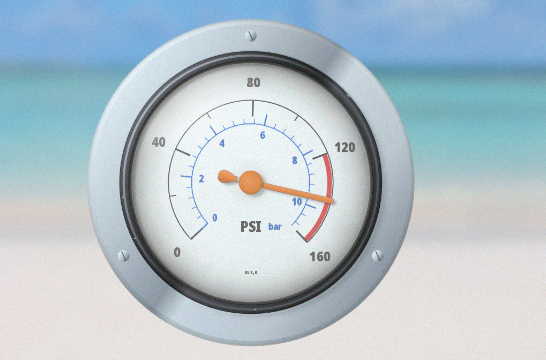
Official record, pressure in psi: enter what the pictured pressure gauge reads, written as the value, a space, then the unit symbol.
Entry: 140 psi
